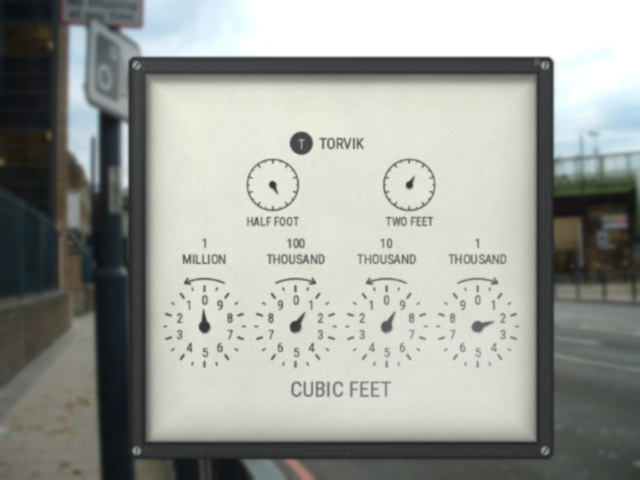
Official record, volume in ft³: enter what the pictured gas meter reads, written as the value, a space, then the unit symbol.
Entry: 9200 ft³
